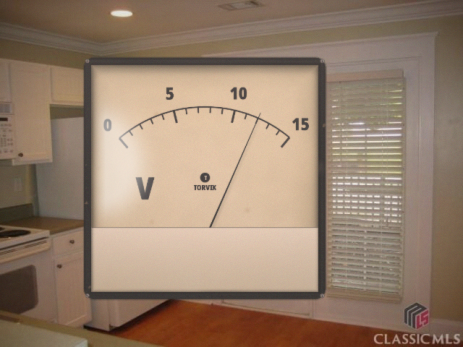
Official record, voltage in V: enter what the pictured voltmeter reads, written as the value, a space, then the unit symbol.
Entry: 12 V
